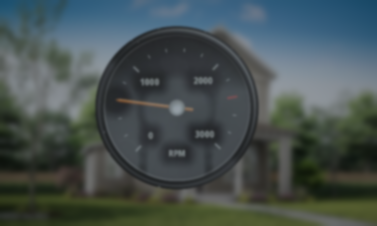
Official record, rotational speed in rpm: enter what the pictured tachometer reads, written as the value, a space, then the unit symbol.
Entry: 600 rpm
